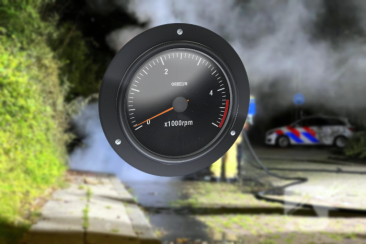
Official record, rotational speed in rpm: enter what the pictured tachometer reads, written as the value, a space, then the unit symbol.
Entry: 100 rpm
